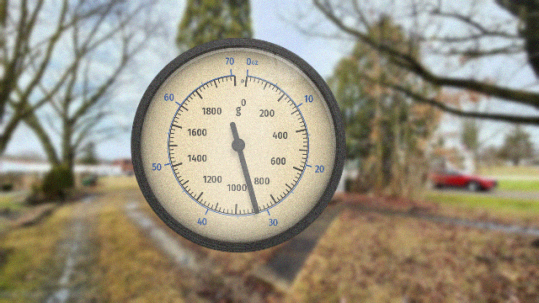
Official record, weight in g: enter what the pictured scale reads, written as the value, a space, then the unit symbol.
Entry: 900 g
